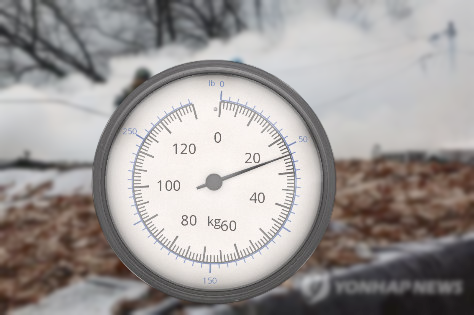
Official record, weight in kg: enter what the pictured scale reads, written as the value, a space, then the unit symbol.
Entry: 25 kg
